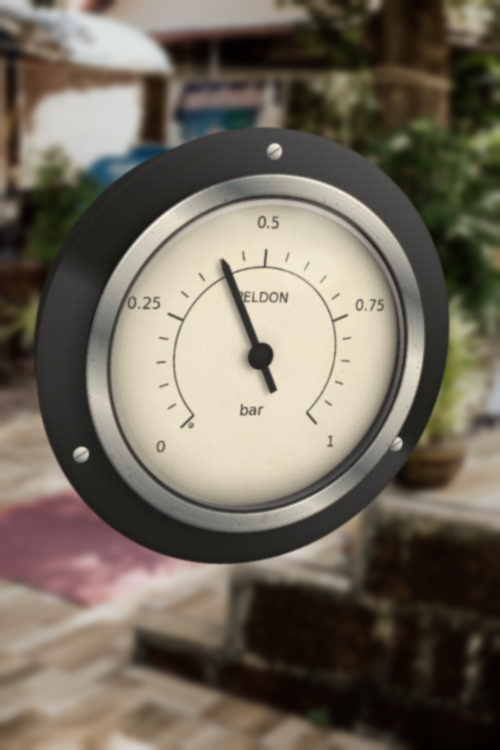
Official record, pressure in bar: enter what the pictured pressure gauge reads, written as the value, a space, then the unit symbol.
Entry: 0.4 bar
